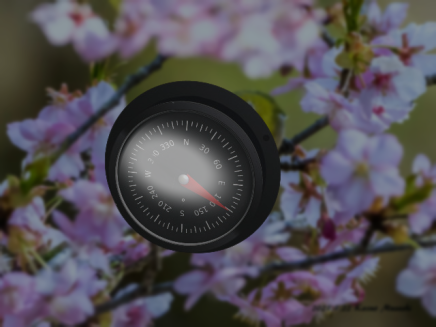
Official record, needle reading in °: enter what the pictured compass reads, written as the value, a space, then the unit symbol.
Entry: 120 °
